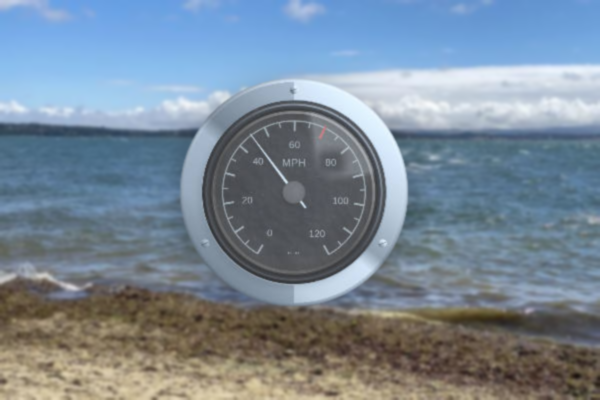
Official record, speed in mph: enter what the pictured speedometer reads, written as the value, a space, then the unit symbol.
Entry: 45 mph
